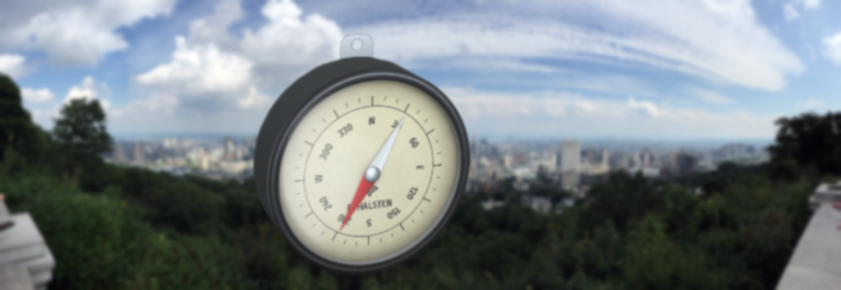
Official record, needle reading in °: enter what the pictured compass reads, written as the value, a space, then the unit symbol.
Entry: 210 °
